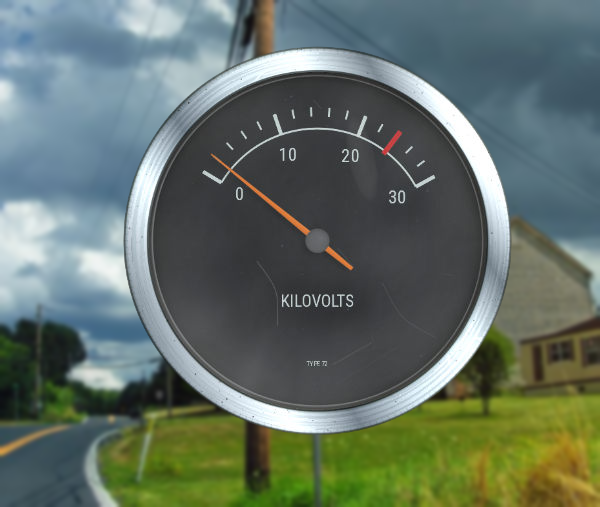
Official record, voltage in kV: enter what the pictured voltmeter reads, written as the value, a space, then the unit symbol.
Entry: 2 kV
